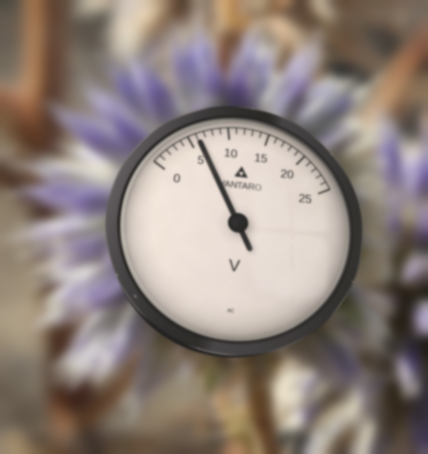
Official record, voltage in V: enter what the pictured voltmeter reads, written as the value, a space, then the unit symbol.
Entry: 6 V
